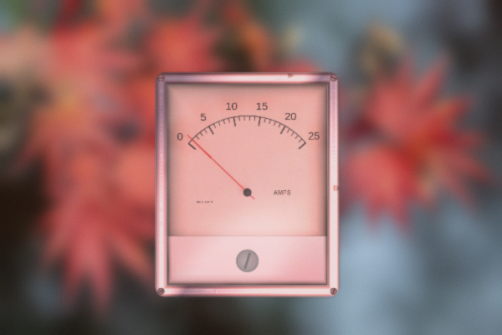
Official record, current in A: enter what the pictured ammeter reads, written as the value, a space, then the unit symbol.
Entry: 1 A
